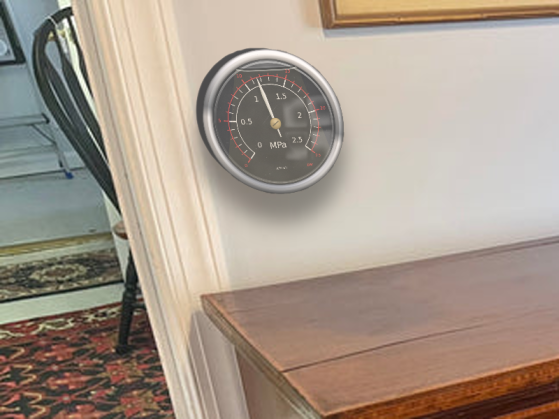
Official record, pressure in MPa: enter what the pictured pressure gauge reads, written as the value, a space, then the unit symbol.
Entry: 1.15 MPa
